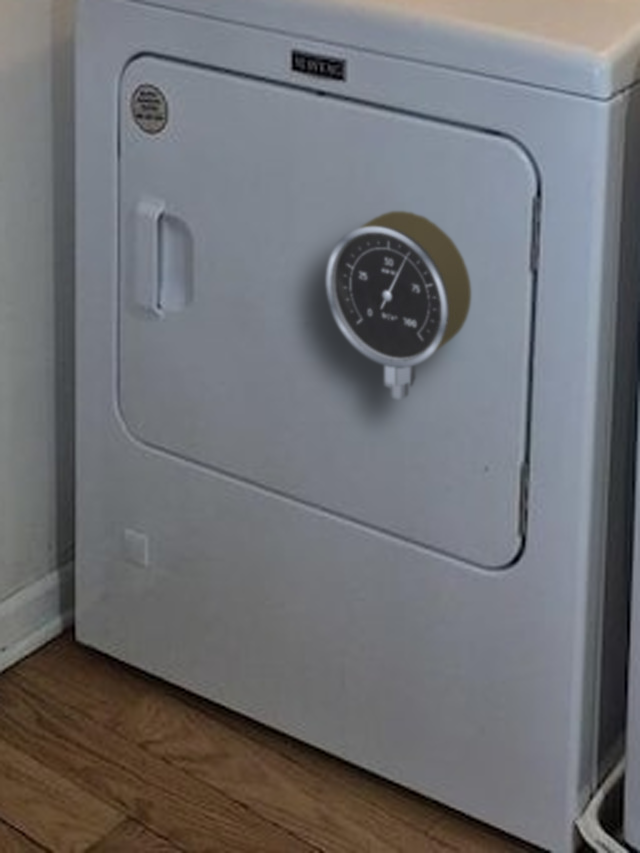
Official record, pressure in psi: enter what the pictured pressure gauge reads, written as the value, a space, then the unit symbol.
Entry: 60 psi
